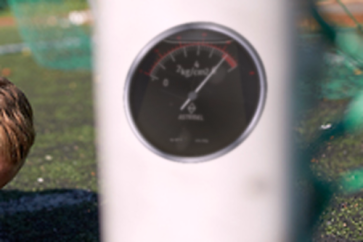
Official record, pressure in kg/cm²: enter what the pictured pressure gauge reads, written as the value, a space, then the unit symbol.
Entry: 6 kg/cm²
